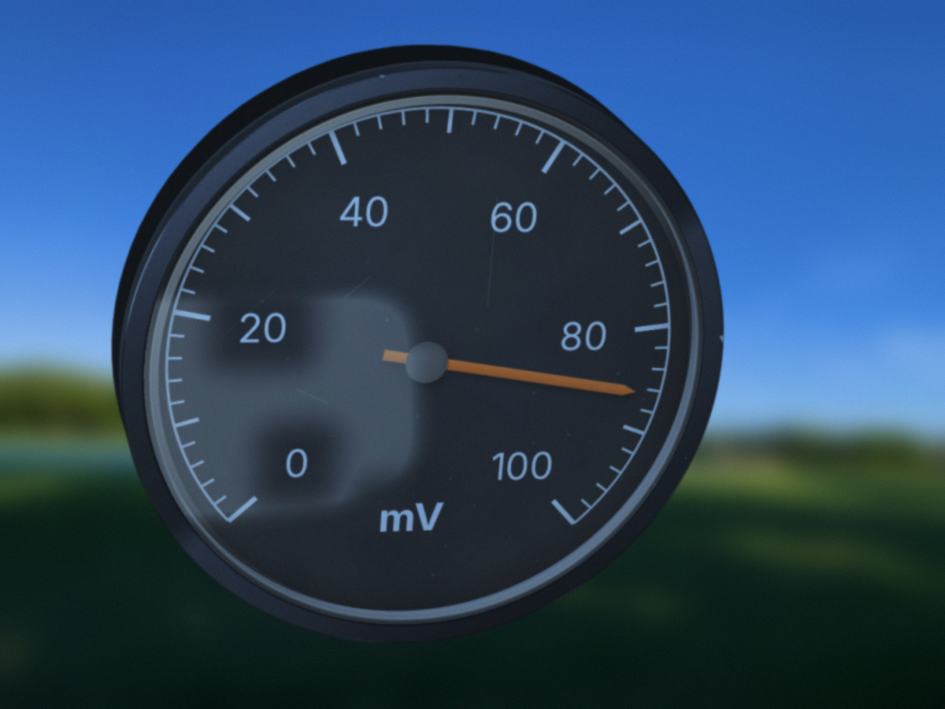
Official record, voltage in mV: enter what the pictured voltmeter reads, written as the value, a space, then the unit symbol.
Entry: 86 mV
